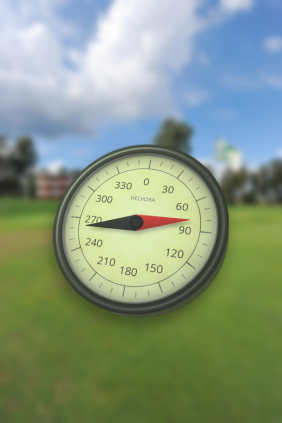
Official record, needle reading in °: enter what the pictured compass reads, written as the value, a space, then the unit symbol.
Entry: 80 °
